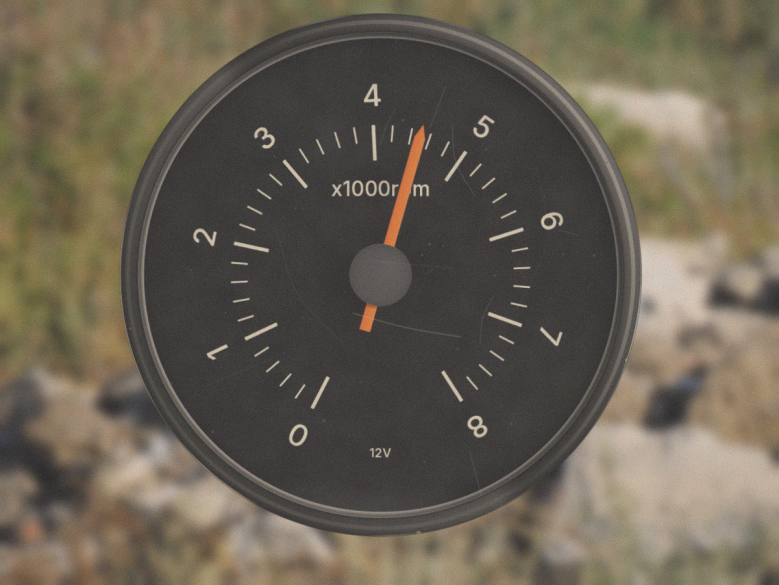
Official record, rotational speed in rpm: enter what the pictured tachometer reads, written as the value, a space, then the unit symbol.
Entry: 4500 rpm
